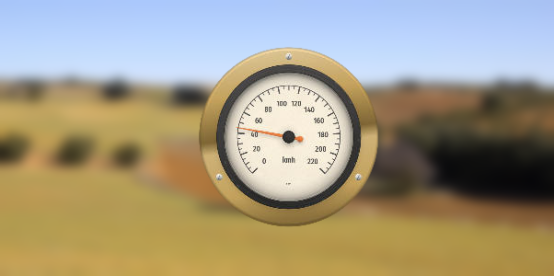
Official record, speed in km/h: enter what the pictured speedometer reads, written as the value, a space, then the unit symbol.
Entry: 45 km/h
